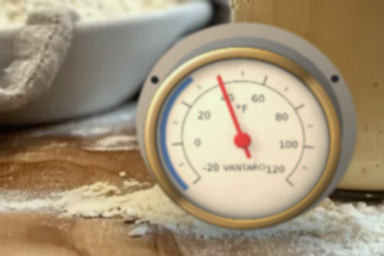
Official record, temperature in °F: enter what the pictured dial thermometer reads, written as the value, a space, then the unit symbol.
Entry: 40 °F
